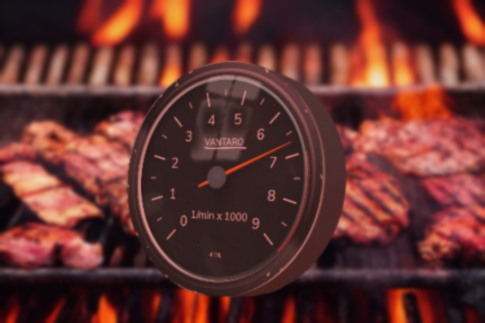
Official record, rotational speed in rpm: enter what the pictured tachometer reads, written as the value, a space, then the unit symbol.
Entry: 6750 rpm
